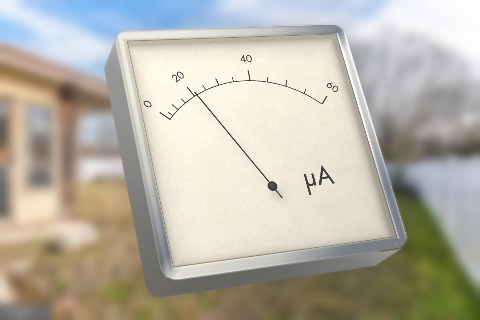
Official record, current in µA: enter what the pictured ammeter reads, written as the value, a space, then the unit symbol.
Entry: 20 µA
